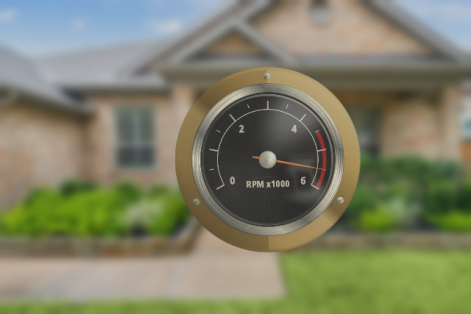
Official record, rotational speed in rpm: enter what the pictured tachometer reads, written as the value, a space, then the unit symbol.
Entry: 5500 rpm
